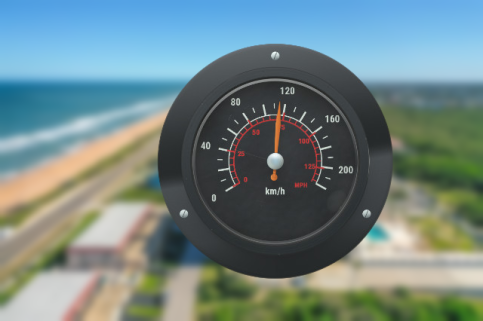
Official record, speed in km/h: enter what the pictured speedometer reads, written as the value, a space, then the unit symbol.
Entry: 115 km/h
